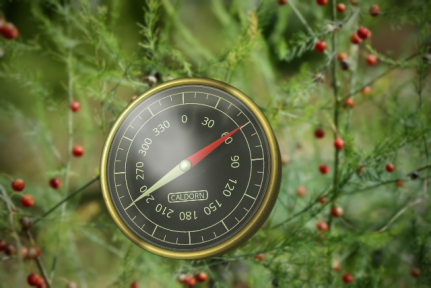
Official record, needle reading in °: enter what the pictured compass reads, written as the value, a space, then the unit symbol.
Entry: 60 °
